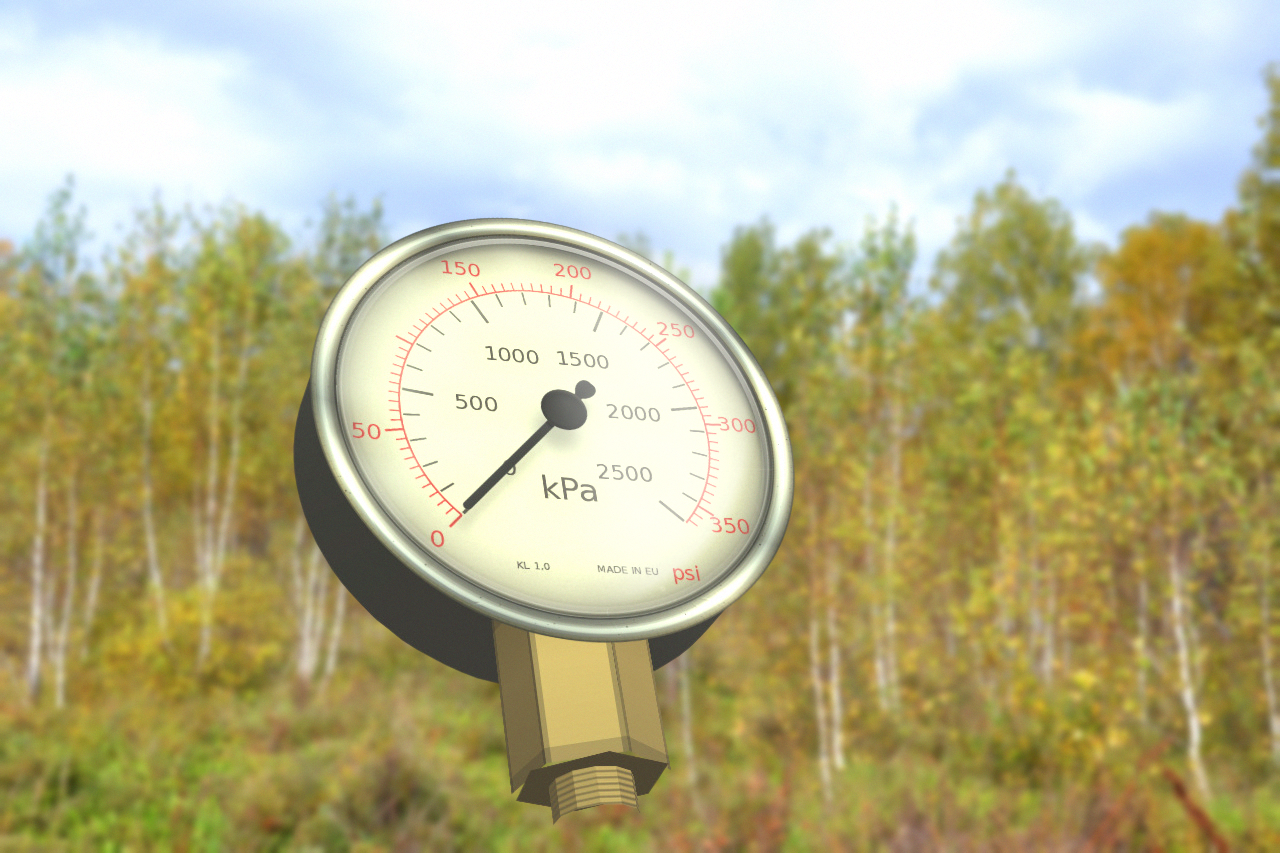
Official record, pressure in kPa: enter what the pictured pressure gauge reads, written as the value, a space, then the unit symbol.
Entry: 0 kPa
